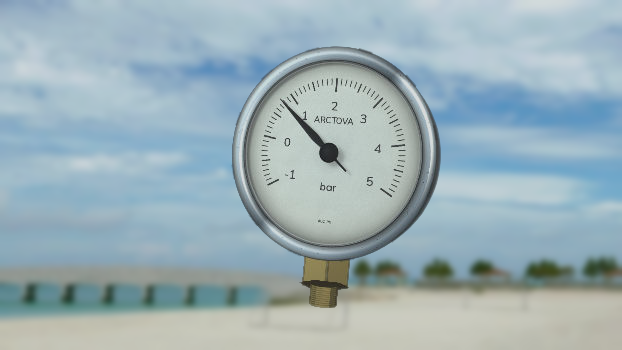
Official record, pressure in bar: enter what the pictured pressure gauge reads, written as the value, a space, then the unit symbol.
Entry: 0.8 bar
